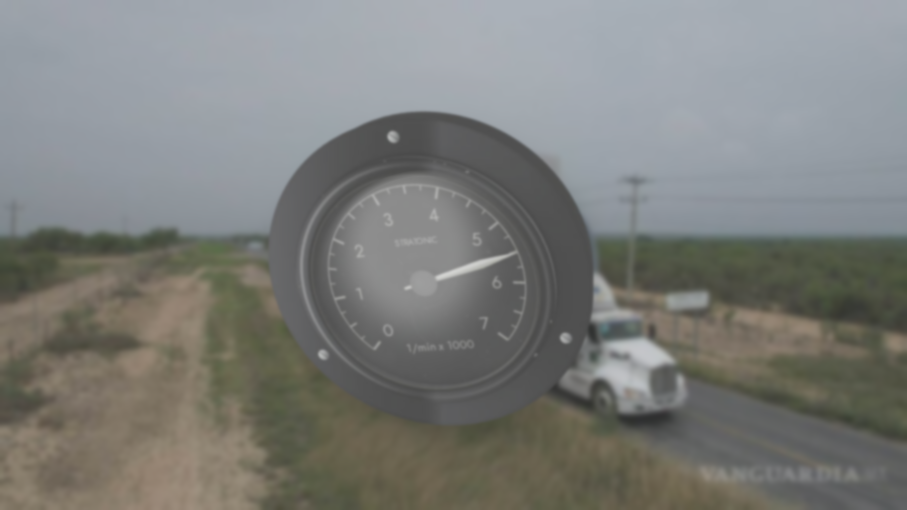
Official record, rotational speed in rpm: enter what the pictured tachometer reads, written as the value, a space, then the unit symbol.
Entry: 5500 rpm
